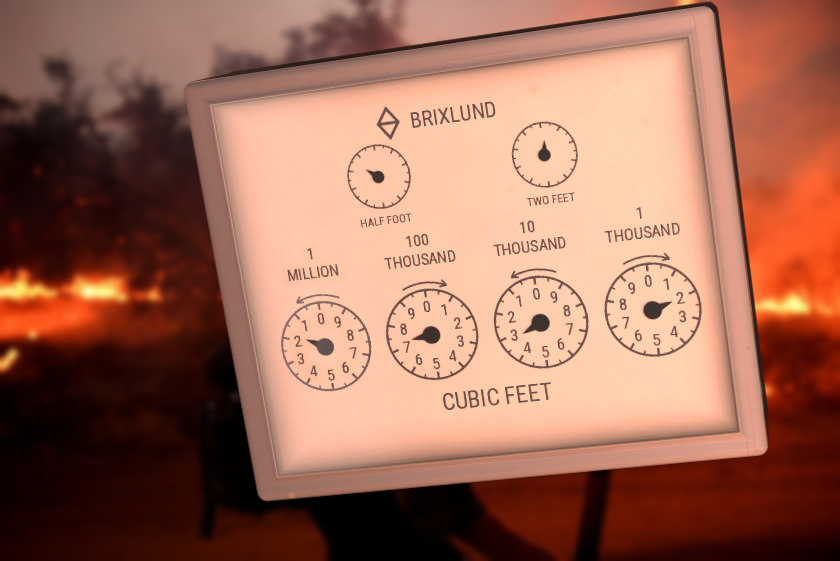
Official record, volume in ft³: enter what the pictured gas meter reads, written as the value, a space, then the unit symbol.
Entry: 173200 ft³
